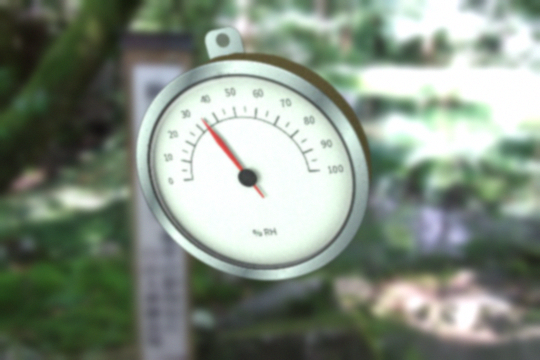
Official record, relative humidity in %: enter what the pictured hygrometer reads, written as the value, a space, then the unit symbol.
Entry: 35 %
